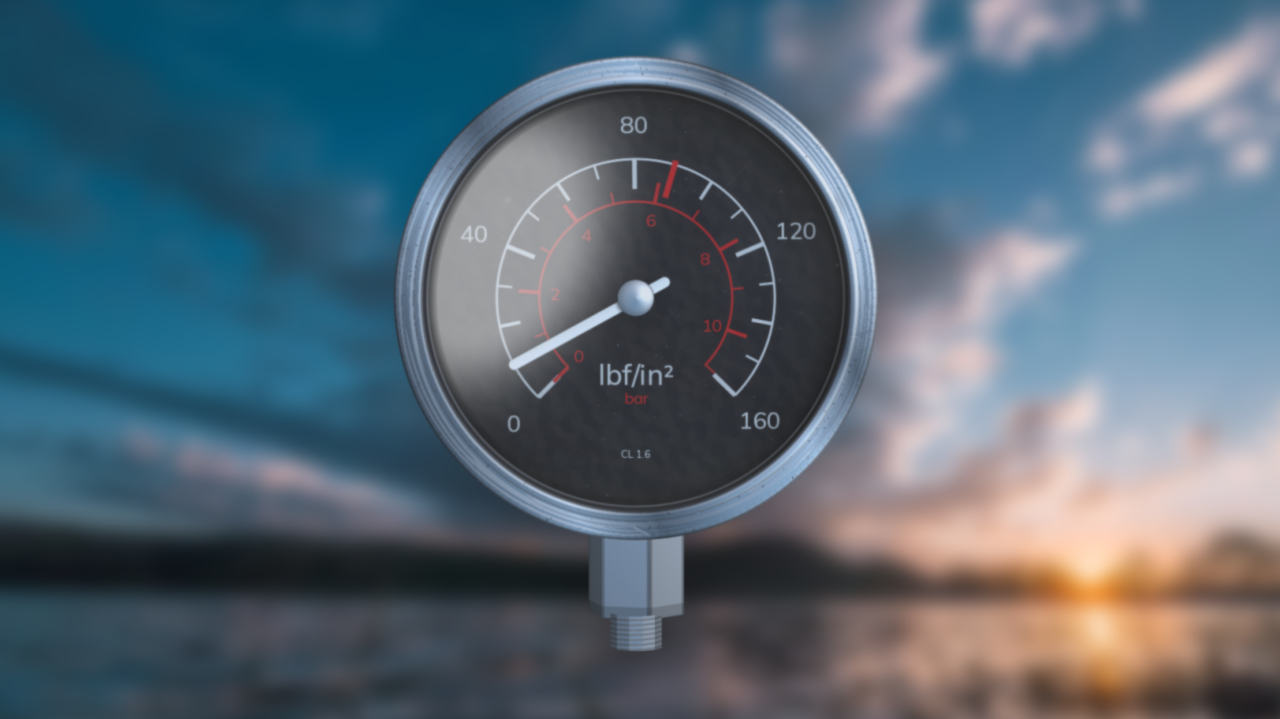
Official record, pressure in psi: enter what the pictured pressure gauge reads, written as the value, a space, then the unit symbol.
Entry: 10 psi
